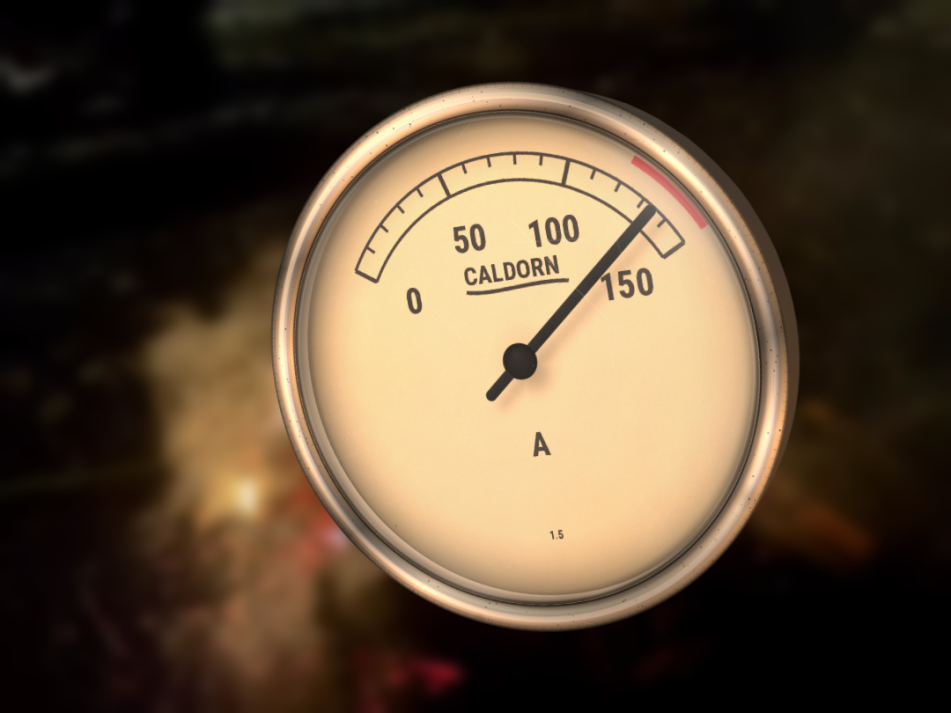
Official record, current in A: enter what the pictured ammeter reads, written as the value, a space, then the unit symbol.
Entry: 135 A
